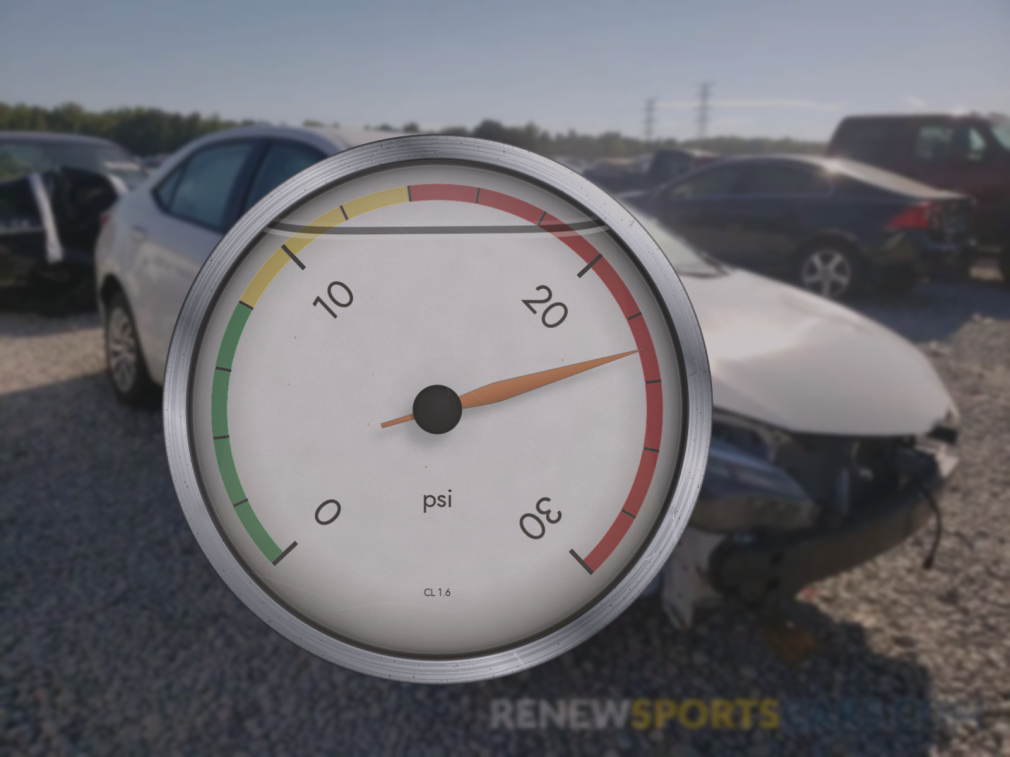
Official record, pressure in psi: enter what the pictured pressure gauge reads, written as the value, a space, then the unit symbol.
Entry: 23 psi
